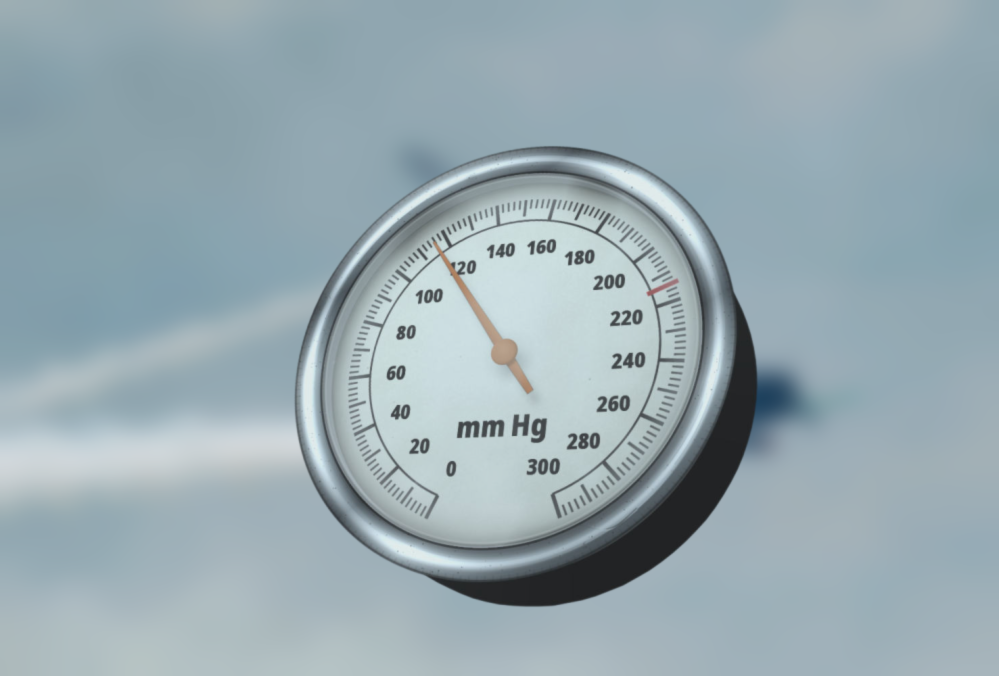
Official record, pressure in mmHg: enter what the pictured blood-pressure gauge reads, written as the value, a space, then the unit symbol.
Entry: 116 mmHg
